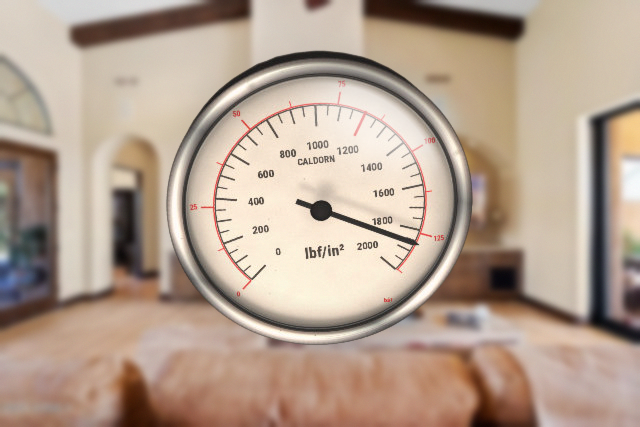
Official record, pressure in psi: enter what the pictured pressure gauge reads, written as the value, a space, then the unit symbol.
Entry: 1850 psi
